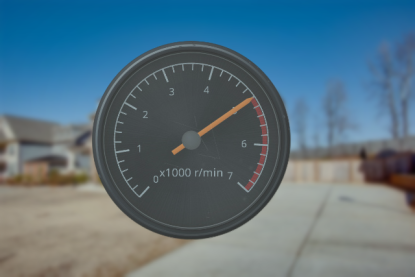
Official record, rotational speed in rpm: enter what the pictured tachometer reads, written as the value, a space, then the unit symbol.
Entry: 5000 rpm
